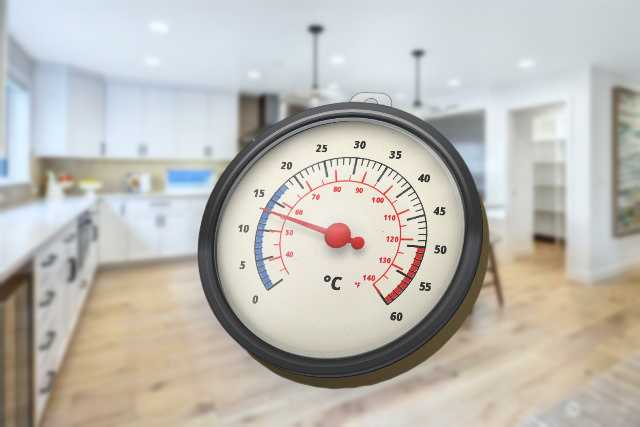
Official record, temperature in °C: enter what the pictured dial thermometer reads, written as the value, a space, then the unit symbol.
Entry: 13 °C
